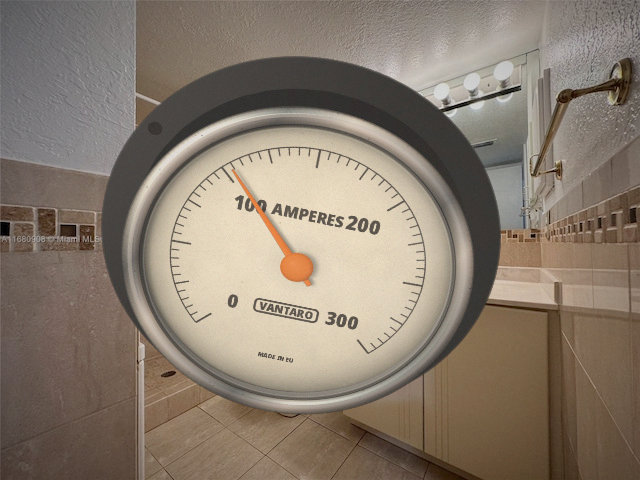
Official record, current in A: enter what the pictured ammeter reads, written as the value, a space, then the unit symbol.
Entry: 105 A
